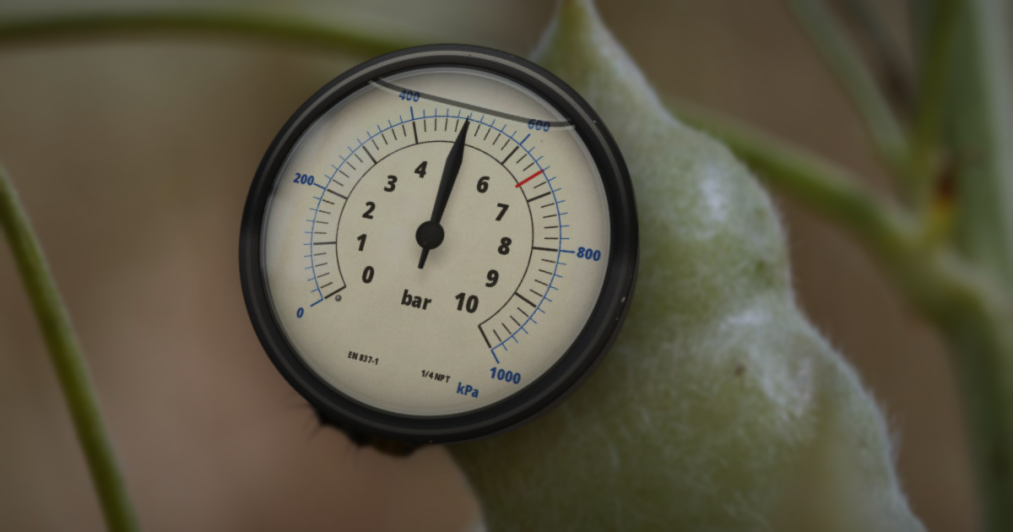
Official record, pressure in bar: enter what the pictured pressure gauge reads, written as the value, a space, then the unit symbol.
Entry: 5 bar
